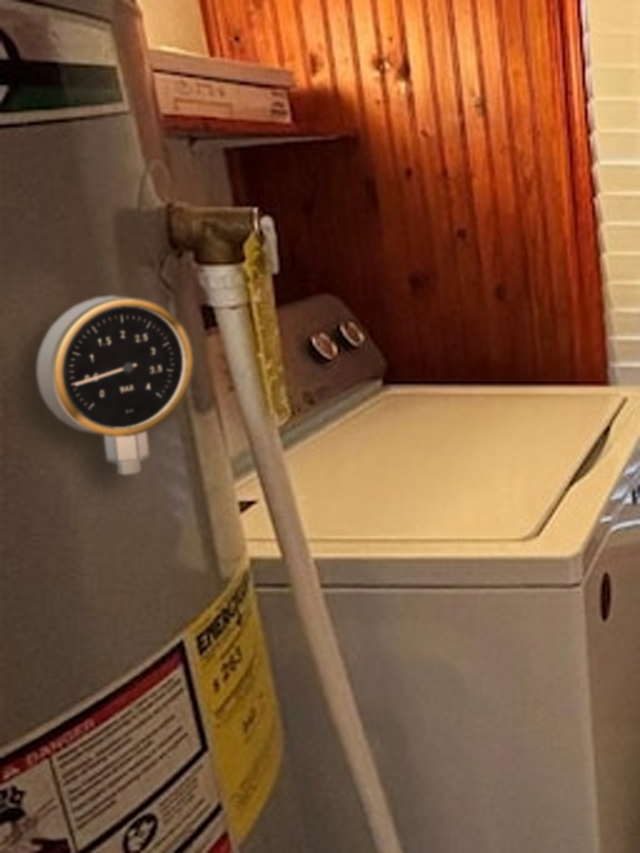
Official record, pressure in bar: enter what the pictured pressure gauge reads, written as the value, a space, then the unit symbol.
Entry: 0.5 bar
